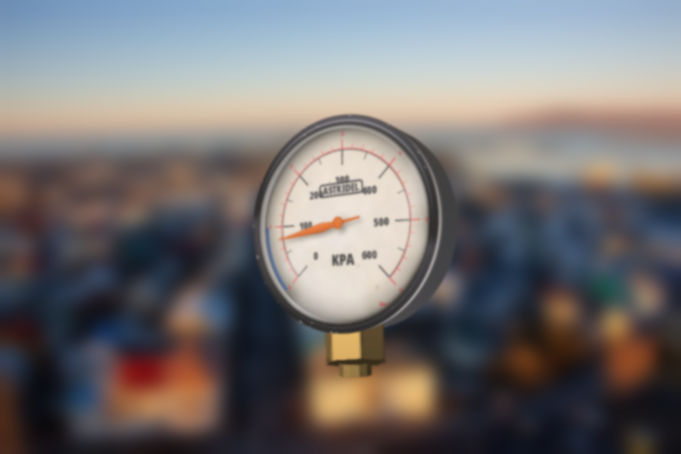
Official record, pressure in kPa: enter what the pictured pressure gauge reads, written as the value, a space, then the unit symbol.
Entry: 75 kPa
